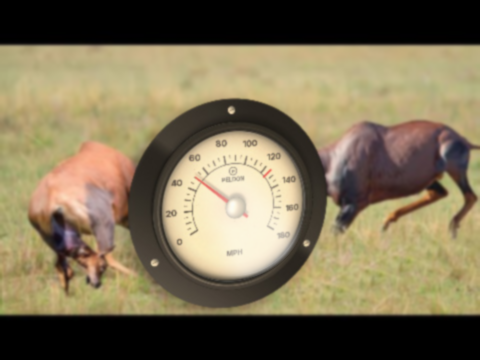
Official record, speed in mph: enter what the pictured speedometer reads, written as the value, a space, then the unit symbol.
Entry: 50 mph
